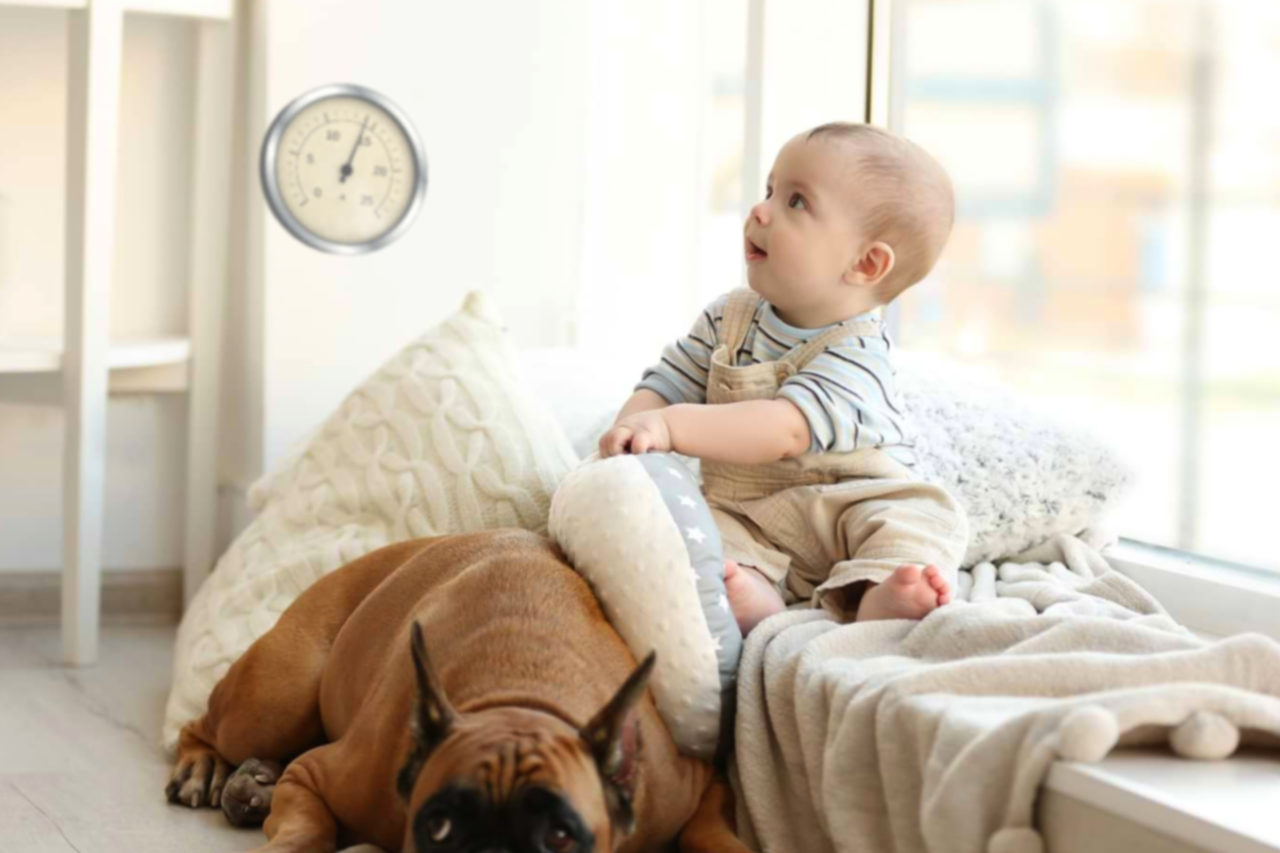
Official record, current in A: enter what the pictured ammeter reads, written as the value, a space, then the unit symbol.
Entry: 14 A
